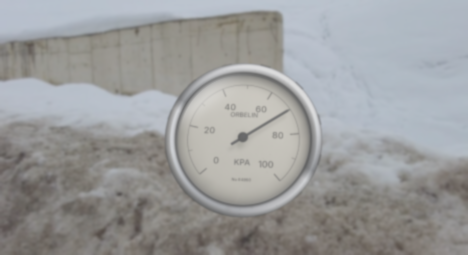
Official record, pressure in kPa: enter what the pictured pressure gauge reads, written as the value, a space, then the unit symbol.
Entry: 70 kPa
